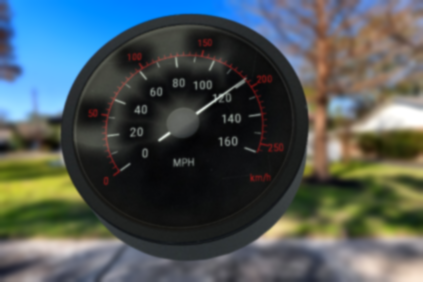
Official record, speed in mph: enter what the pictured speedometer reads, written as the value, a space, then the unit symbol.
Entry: 120 mph
